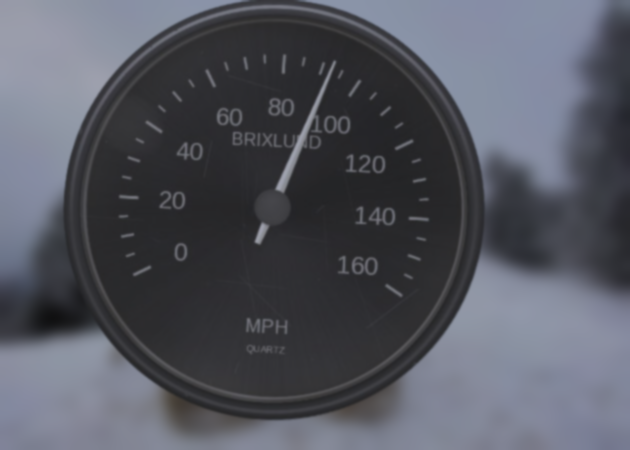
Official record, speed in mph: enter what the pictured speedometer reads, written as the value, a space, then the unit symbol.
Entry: 92.5 mph
